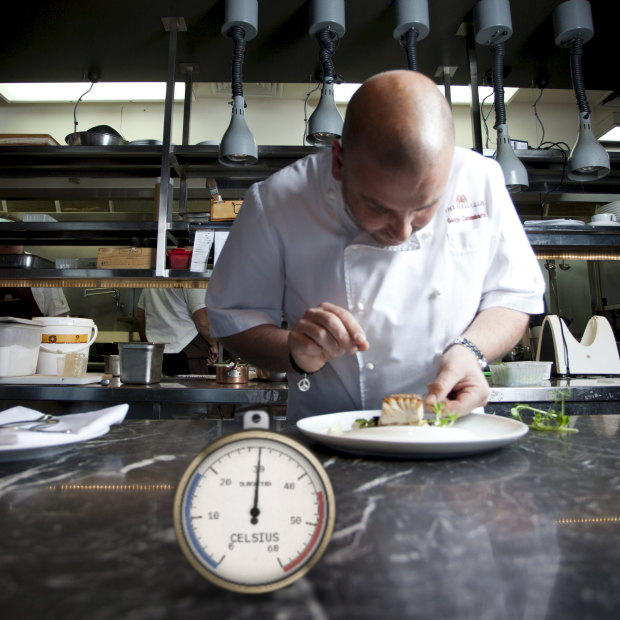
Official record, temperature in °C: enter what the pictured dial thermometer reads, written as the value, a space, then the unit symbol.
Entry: 30 °C
